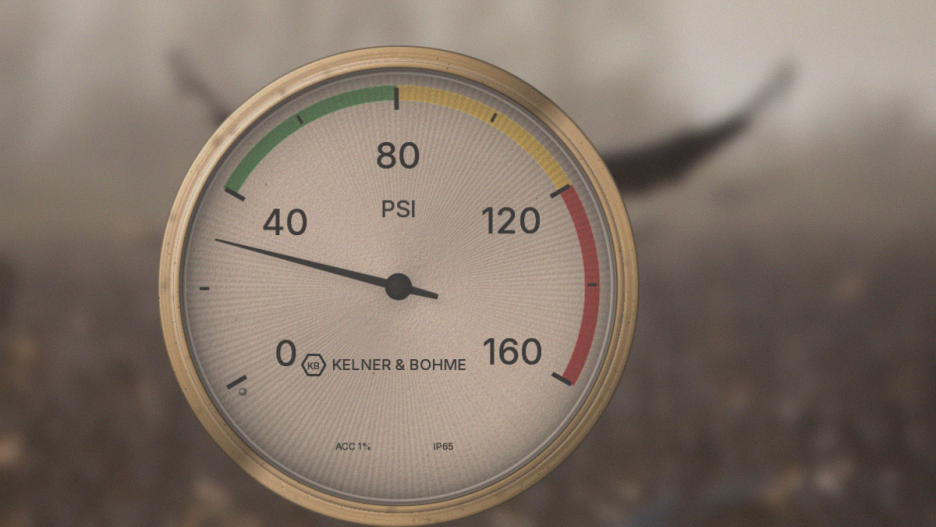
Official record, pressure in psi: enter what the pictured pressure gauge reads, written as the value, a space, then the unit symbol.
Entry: 30 psi
